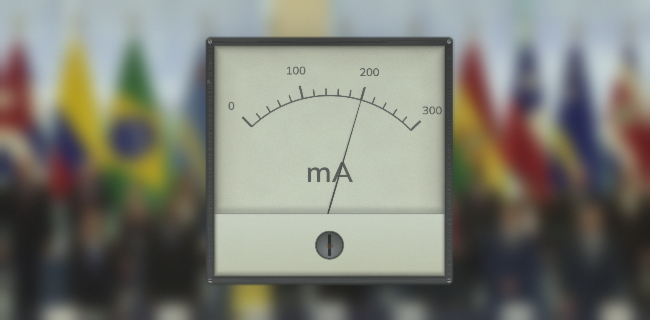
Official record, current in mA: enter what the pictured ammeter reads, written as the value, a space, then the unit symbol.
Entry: 200 mA
